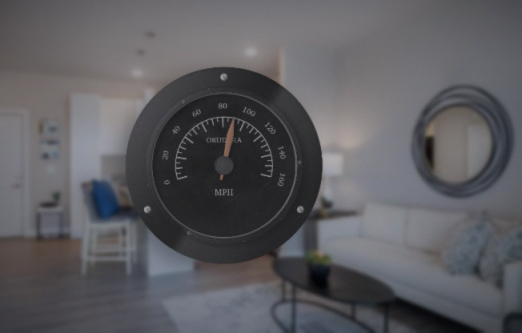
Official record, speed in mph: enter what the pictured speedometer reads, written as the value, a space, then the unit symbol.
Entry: 90 mph
